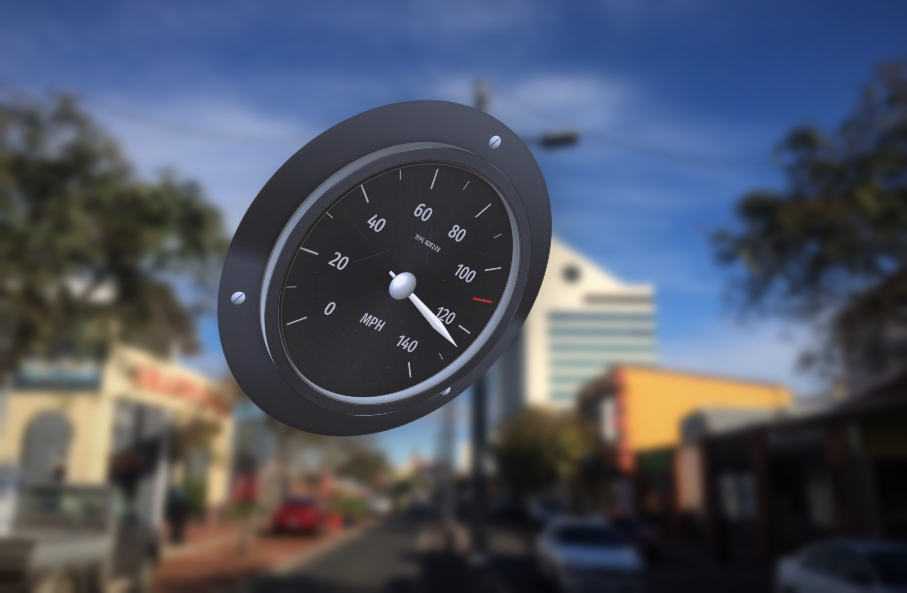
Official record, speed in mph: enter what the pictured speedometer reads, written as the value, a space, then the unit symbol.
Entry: 125 mph
